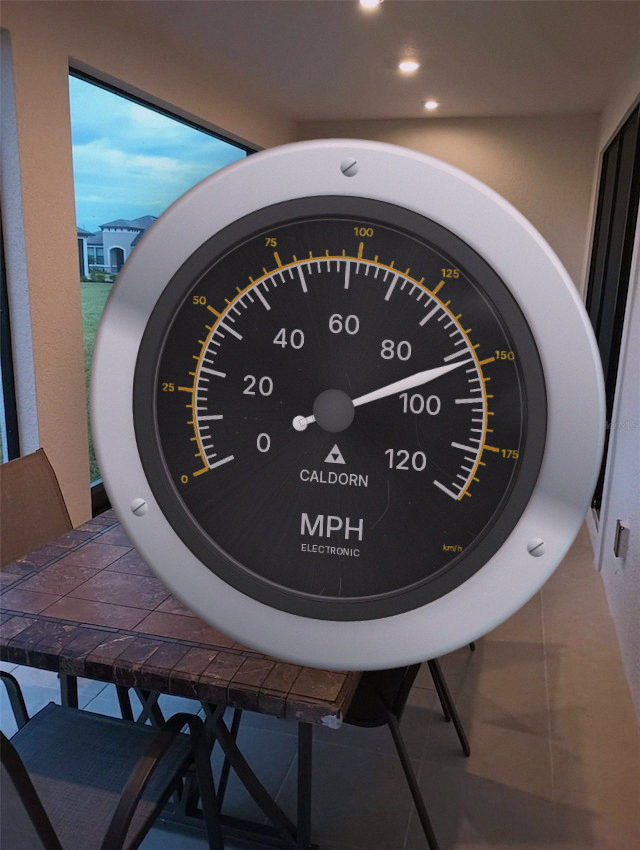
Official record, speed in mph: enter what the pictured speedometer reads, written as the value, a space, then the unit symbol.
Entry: 92 mph
